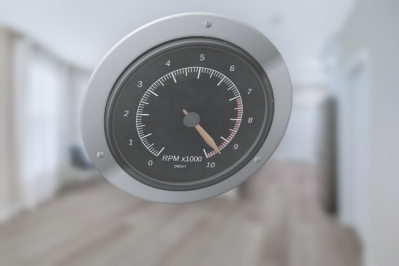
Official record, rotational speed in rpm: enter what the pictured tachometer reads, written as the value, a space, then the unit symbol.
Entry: 9500 rpm
